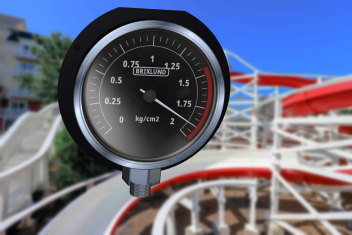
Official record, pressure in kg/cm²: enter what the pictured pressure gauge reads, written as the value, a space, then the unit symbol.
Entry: 1.9 kg/cm²
